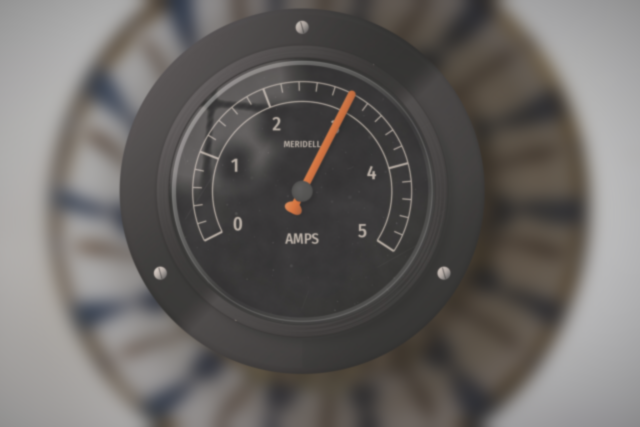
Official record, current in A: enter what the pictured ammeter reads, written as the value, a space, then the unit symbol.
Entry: 3 A
